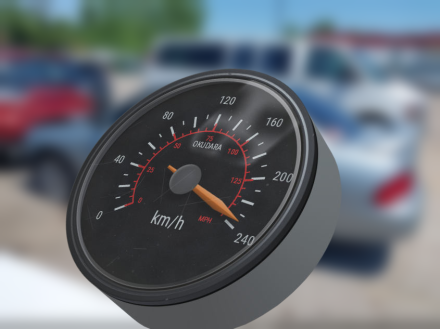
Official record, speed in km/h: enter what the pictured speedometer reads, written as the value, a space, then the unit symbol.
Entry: 235 km/h
